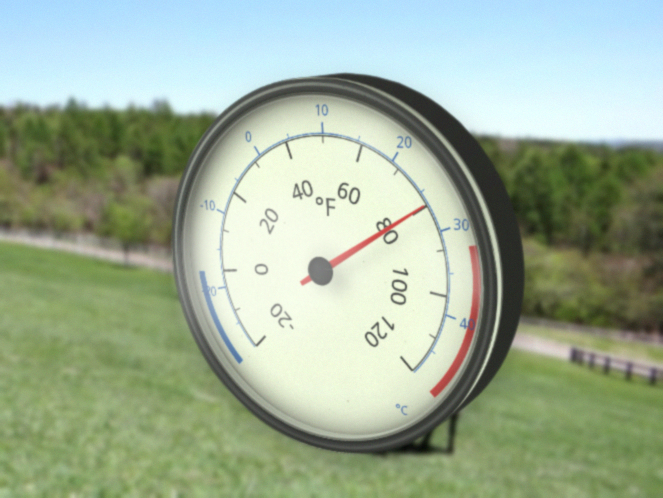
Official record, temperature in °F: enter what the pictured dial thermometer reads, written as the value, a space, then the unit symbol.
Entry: 80 °F
